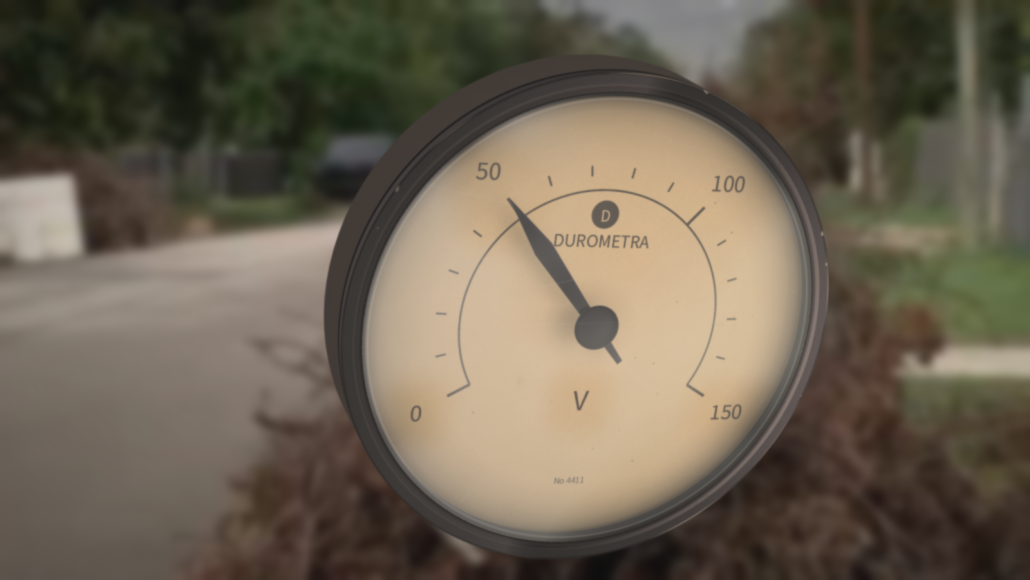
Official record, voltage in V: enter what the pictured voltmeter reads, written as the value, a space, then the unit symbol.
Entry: 50 V
